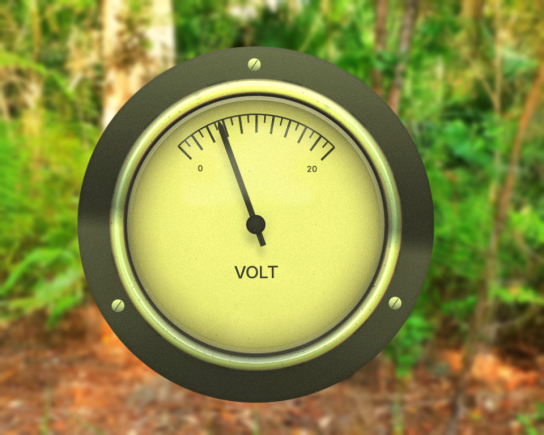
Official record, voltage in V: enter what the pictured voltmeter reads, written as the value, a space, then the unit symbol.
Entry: 5.5 V
